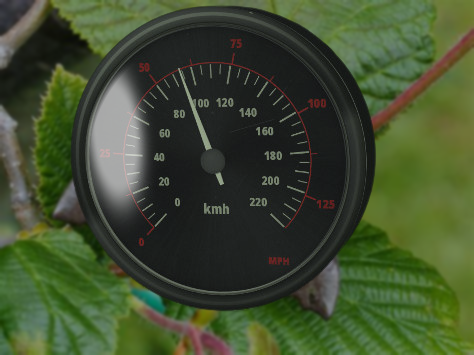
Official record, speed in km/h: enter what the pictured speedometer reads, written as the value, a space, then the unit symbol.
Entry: 95 km/h
